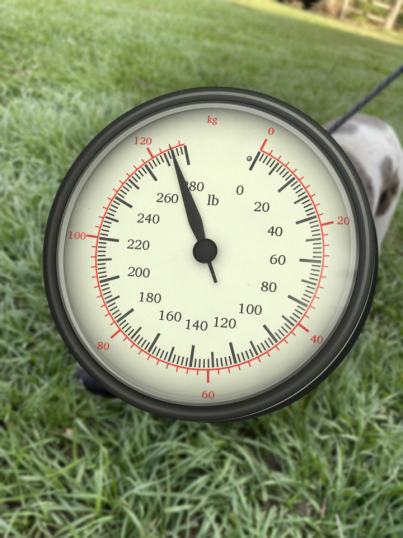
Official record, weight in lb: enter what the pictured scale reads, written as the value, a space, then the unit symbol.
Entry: 274 lb
